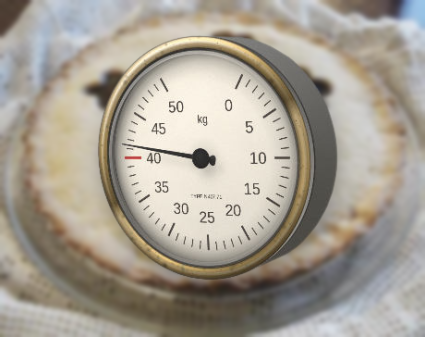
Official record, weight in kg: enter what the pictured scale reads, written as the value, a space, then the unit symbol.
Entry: 41.5 kg
